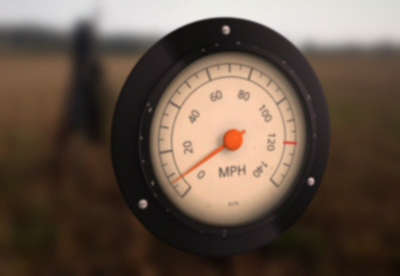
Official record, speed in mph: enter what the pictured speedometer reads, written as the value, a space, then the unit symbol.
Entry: 7.5 mph
